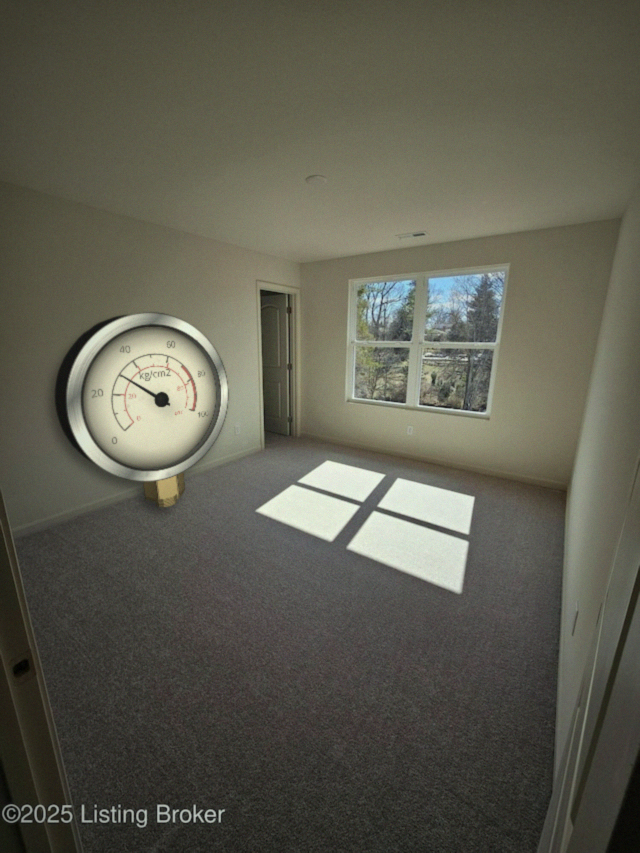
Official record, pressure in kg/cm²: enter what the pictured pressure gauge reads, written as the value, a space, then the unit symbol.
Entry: 30 kg/cm²
